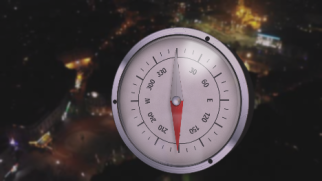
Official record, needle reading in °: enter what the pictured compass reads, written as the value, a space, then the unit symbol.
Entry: 180 °
